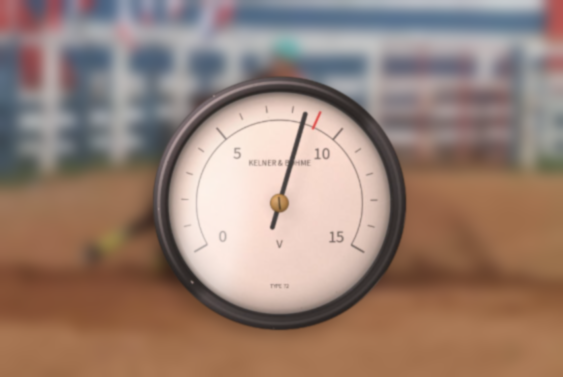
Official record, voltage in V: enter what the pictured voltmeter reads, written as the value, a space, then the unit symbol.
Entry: 8.5 V
